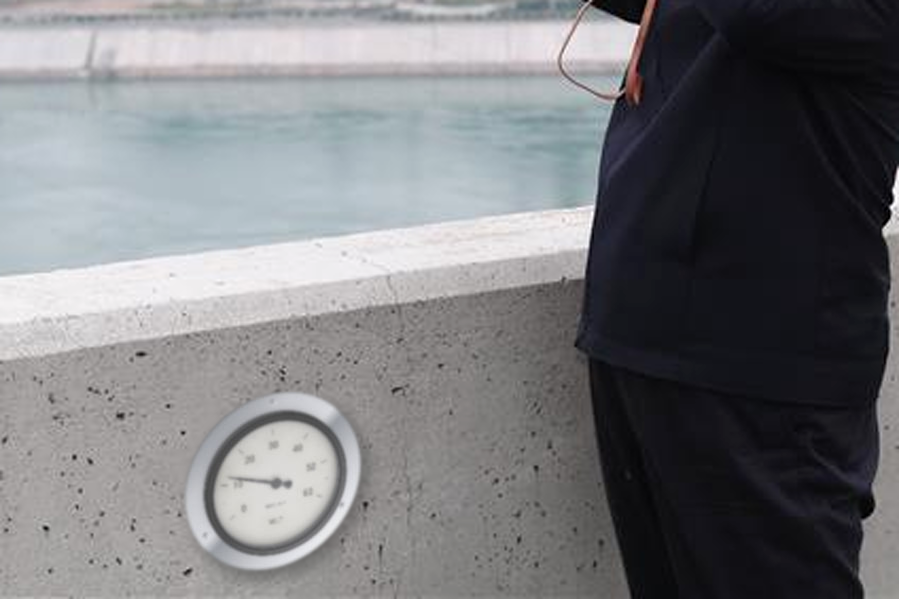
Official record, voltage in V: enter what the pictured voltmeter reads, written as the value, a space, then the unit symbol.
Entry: 12.5 V
